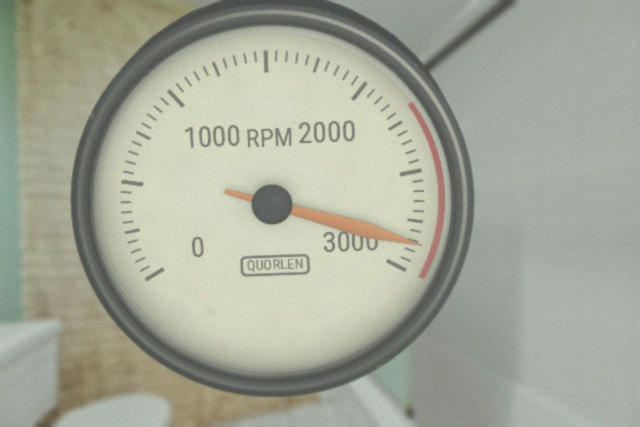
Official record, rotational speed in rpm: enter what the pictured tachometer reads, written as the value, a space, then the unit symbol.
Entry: 2850 rpm
